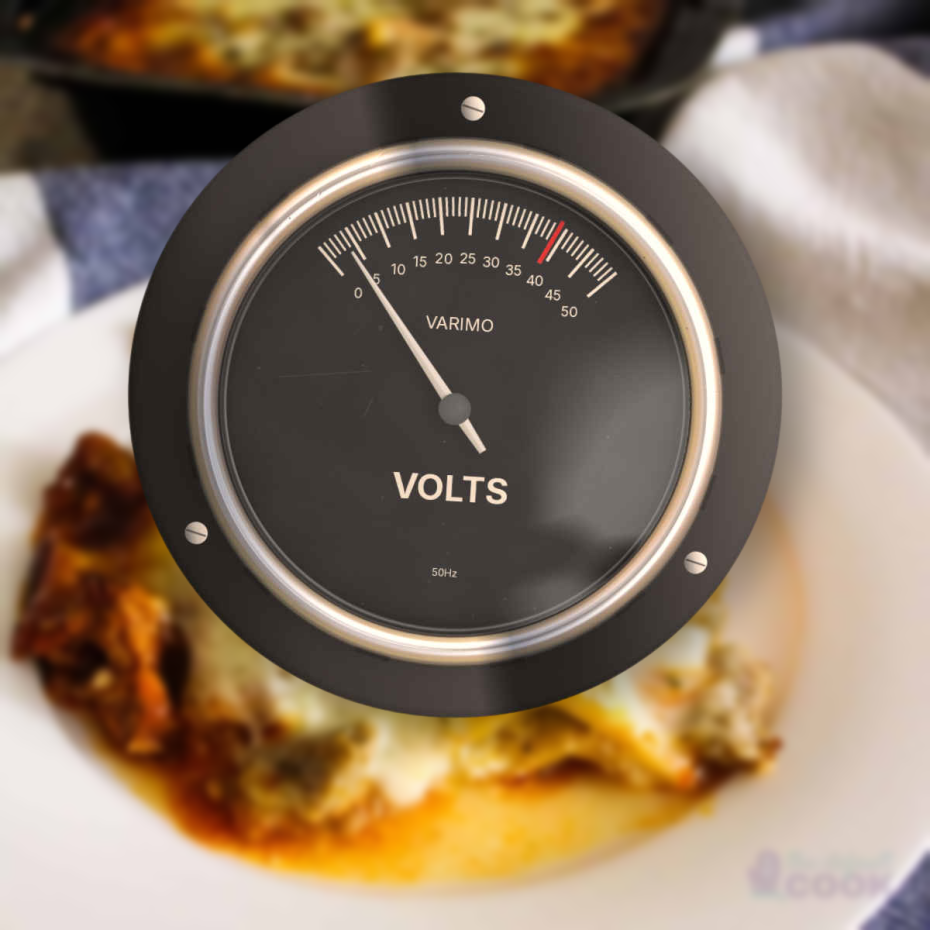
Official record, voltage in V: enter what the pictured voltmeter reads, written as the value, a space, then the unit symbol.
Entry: 4 V
